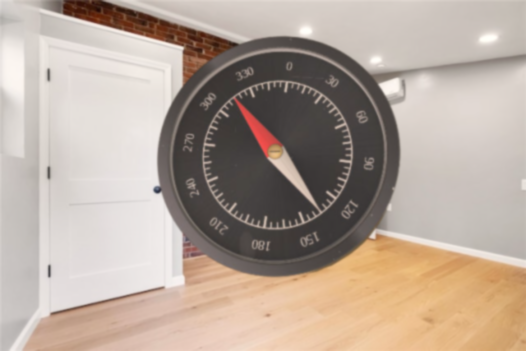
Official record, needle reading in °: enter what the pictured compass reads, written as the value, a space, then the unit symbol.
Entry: 315 °
